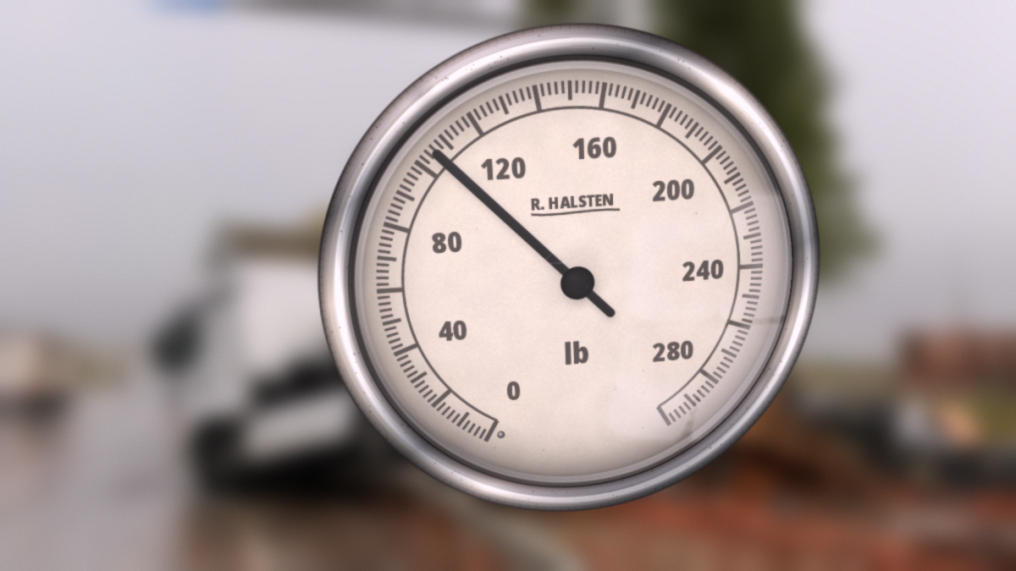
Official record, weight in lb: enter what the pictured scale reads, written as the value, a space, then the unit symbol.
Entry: 106 lb
